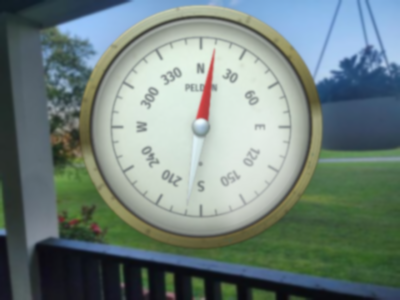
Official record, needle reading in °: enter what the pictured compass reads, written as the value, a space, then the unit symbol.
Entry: 10 °
